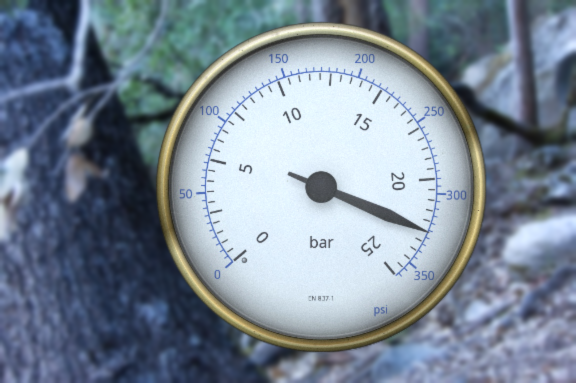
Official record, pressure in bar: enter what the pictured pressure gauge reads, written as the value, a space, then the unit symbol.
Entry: 22.5 bar
